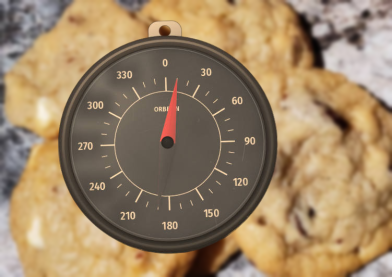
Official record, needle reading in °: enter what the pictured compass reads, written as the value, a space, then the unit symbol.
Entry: 10 °
